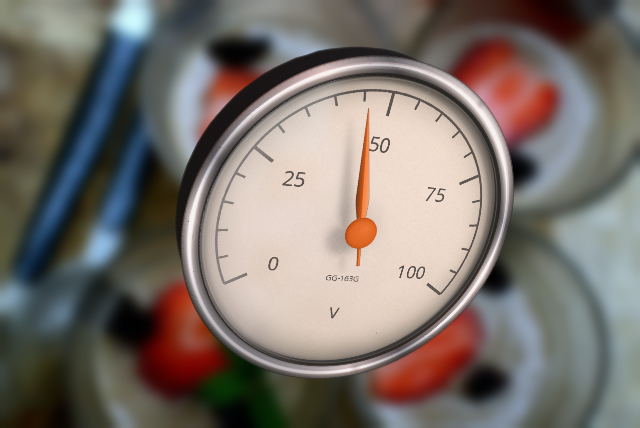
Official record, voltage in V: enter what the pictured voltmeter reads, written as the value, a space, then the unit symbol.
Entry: 45 V
